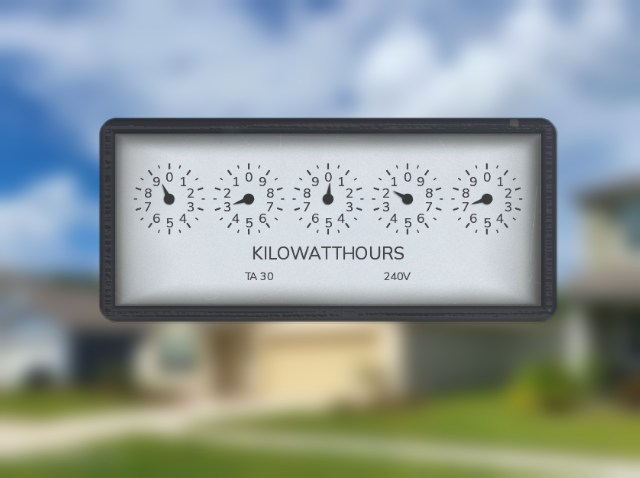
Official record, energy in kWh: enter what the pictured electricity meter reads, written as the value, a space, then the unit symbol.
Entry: 93017 kWh
